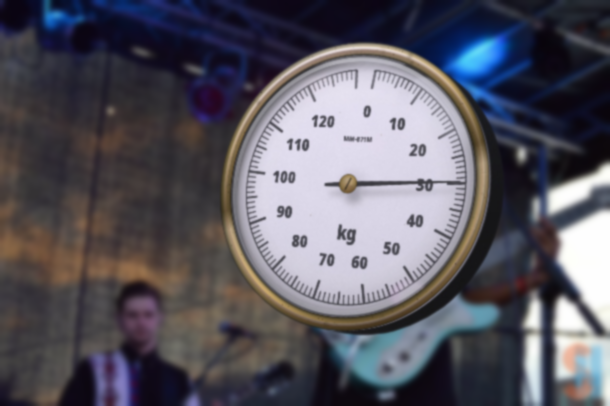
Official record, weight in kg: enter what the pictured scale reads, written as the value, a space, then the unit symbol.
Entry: 30 kg
